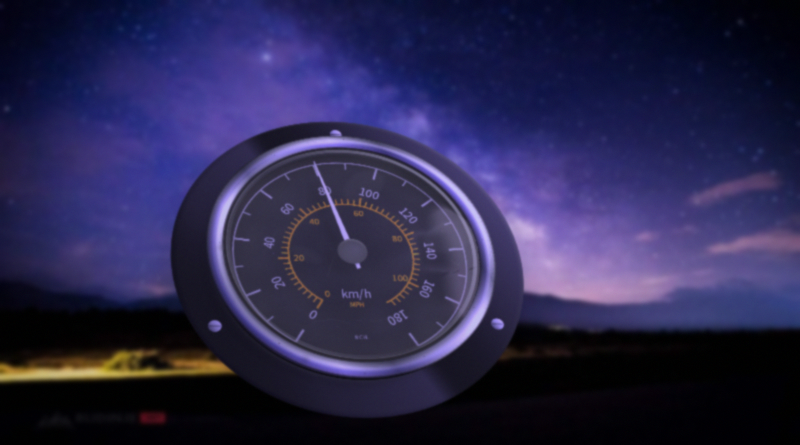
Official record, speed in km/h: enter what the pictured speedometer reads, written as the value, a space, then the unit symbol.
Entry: 80 km/h
